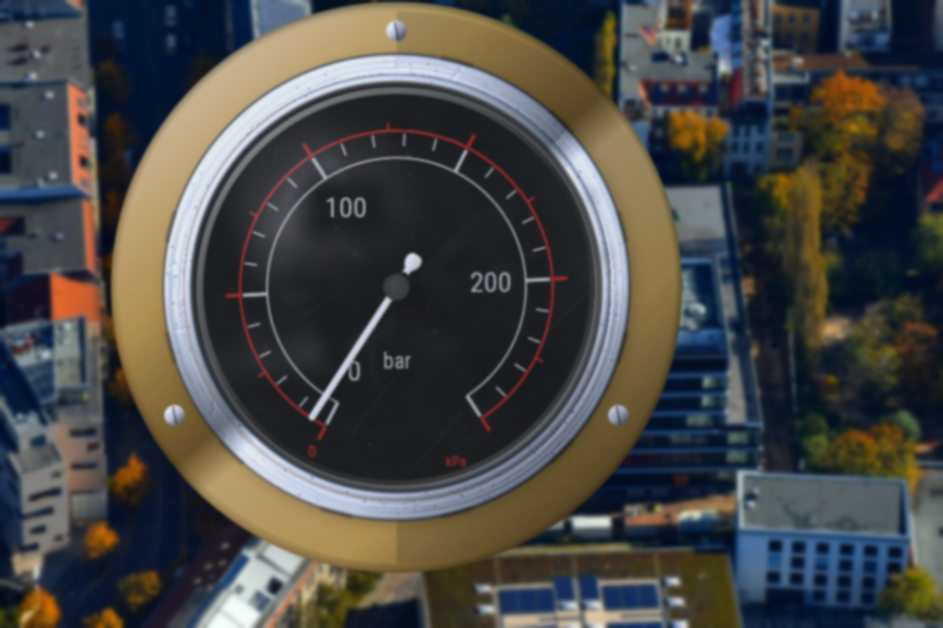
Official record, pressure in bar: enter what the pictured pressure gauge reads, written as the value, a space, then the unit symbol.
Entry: 5 bar
